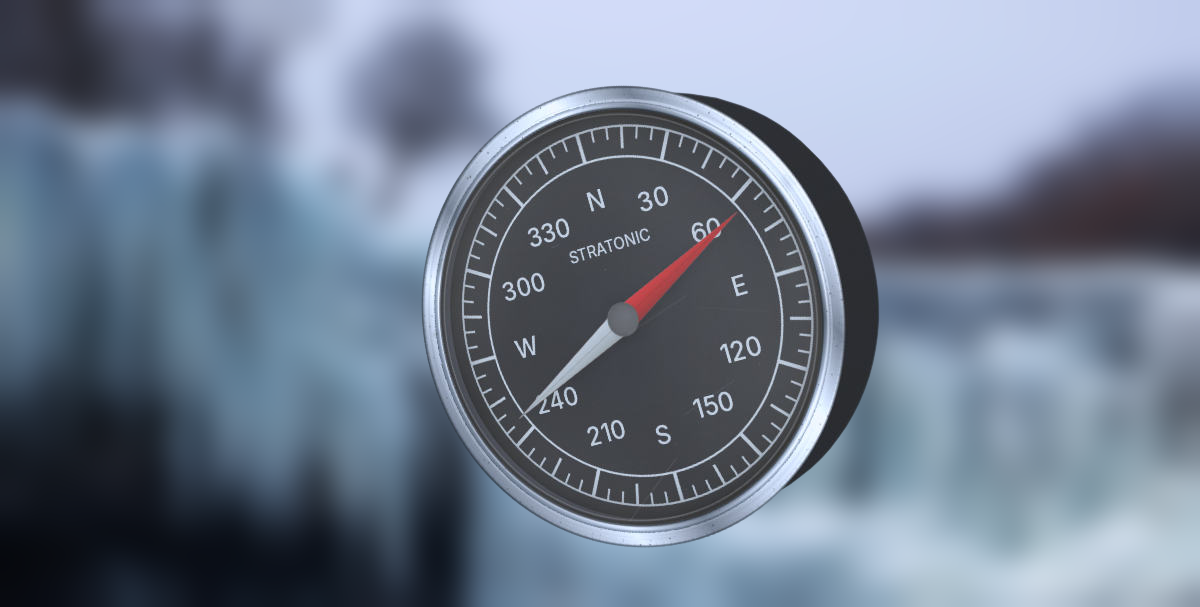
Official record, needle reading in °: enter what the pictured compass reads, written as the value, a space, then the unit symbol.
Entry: 65 °
